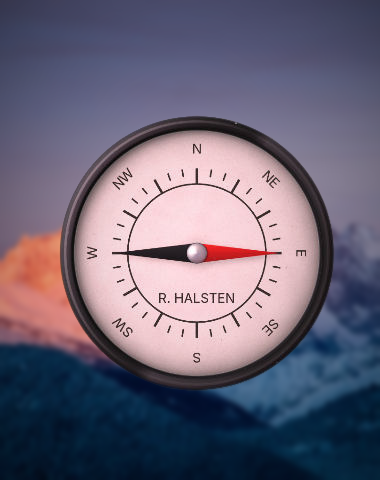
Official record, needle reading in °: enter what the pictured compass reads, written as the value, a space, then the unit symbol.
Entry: 90 °
